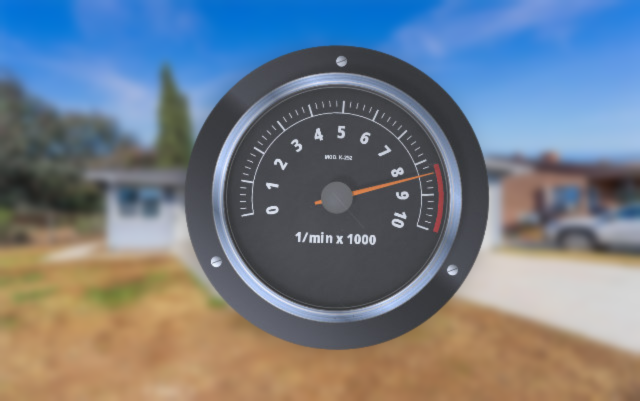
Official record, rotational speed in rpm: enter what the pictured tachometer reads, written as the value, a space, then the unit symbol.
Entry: 8400 rpm
